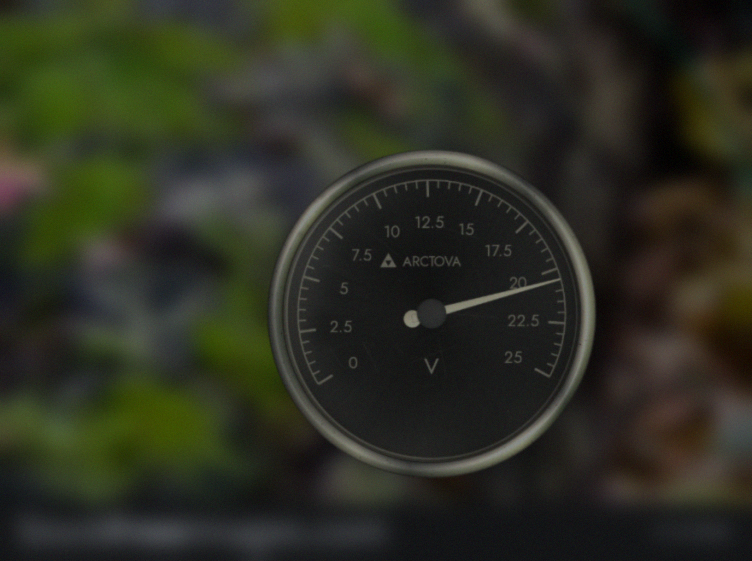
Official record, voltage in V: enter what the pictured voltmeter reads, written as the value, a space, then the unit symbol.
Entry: 20.5 V
